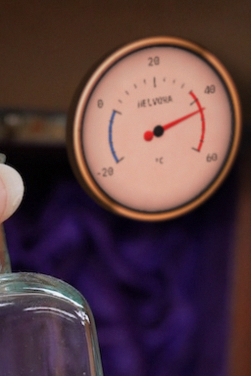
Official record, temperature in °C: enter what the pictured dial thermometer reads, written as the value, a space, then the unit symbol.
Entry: 44 °C
